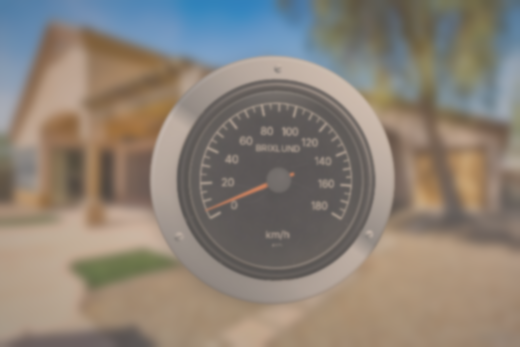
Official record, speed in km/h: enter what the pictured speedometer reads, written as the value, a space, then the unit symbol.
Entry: 5 km/h
